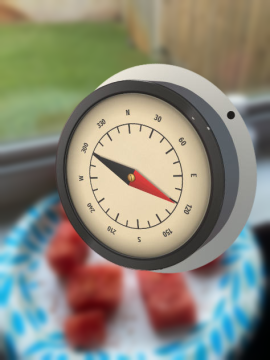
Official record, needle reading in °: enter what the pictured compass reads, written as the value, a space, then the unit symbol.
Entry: 120 °
